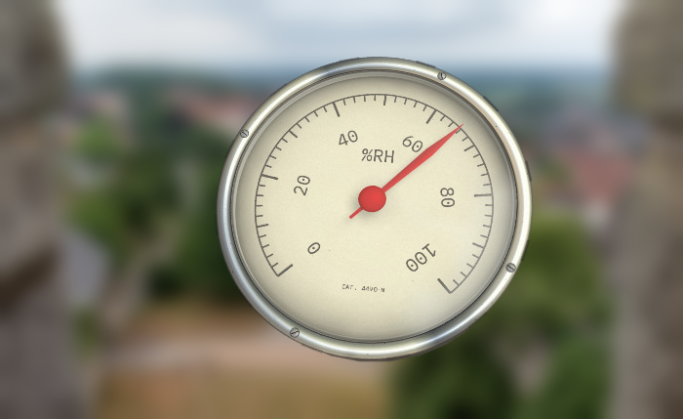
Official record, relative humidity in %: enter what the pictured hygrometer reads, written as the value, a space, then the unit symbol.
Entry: 66 %
